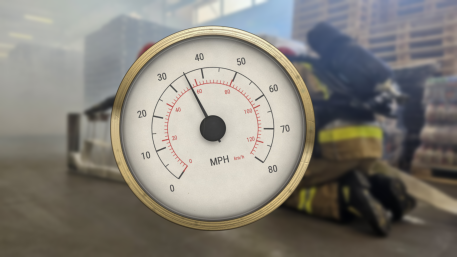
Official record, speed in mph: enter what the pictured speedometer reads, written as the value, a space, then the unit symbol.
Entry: 35 mph
